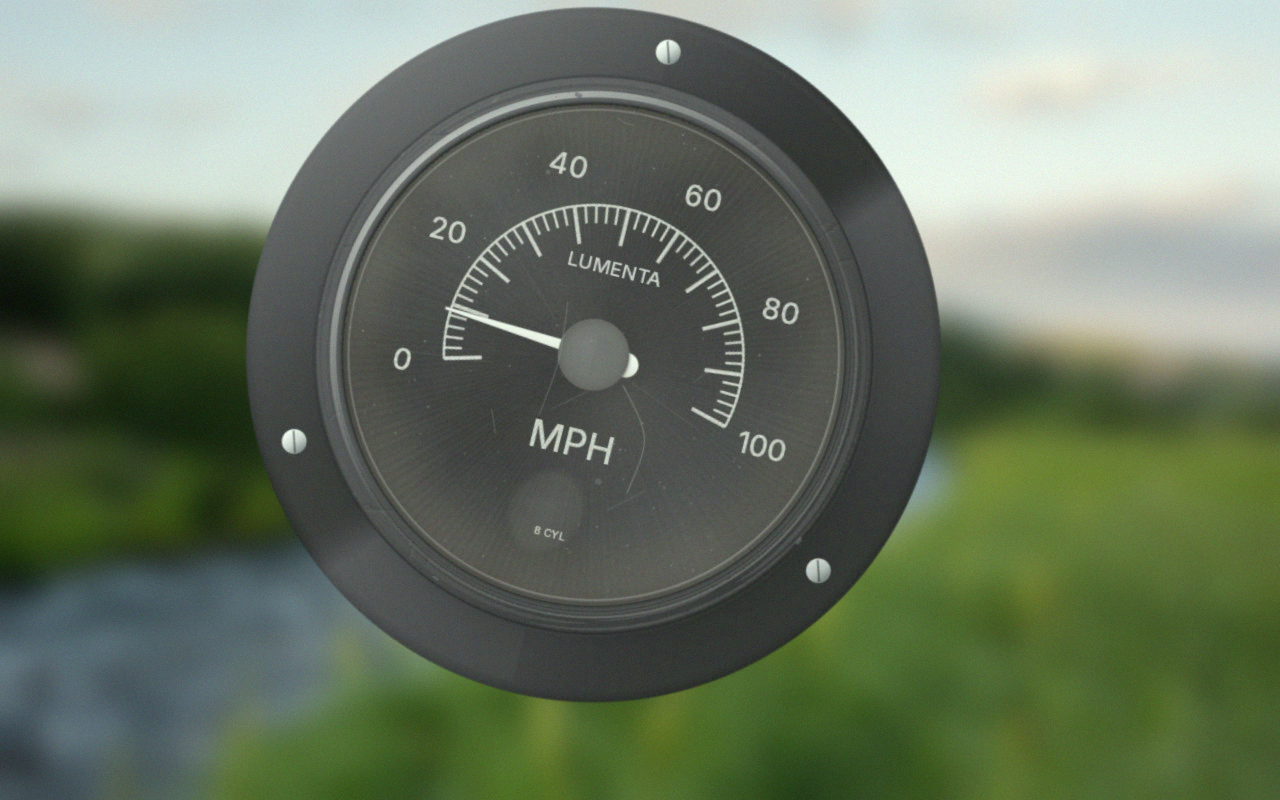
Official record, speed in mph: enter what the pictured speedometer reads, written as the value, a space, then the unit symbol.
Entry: 9 mph
